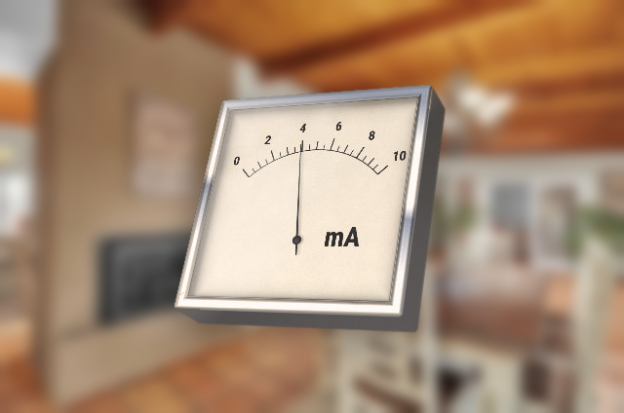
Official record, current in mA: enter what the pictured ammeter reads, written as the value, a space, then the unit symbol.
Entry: 4 mA
